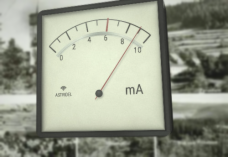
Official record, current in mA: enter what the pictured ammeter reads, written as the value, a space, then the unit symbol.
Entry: 9 mA
